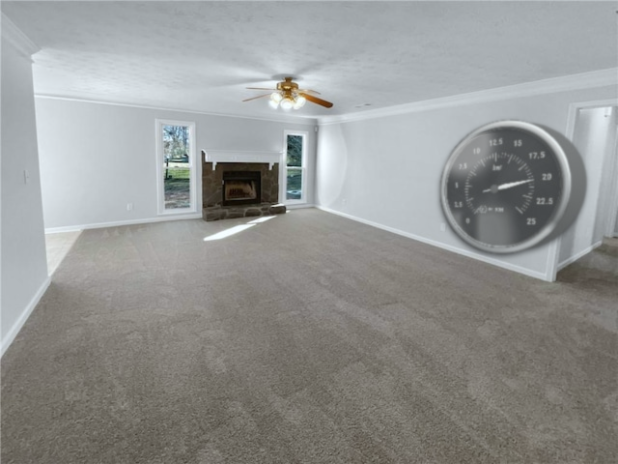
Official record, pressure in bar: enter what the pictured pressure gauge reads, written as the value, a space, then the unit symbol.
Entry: 20 bar
